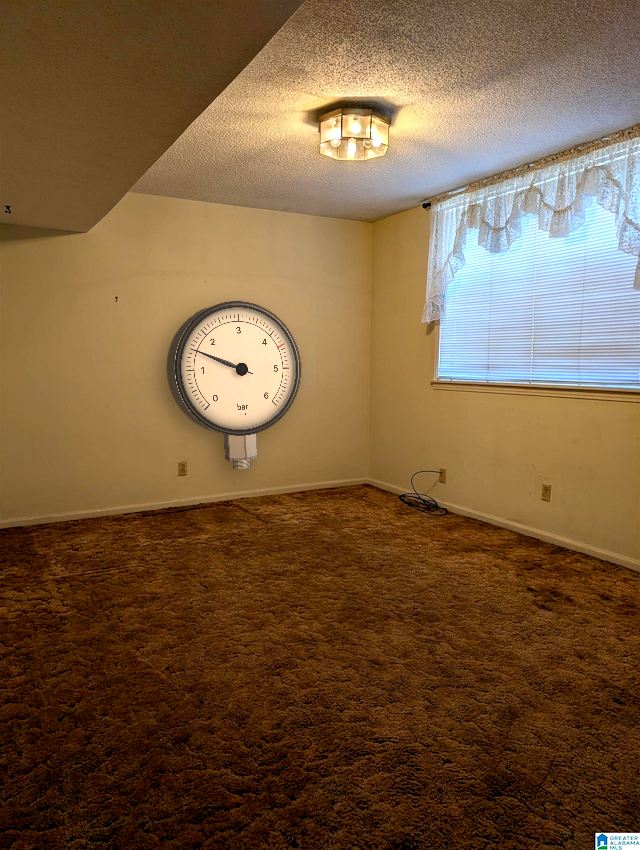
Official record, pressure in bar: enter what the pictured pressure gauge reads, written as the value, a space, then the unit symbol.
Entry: 1.5 bar
